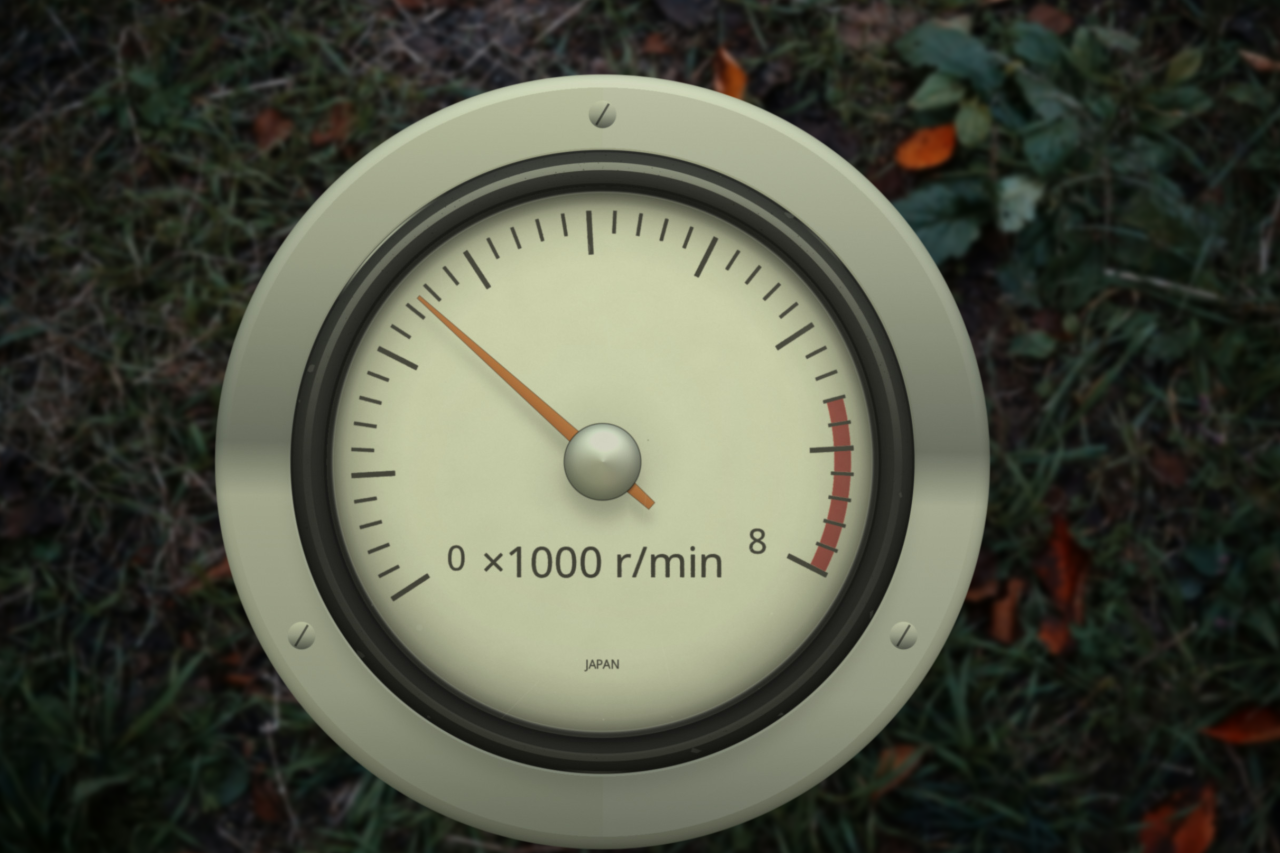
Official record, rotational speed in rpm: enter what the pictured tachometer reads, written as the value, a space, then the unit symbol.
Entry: 2500 rpm
